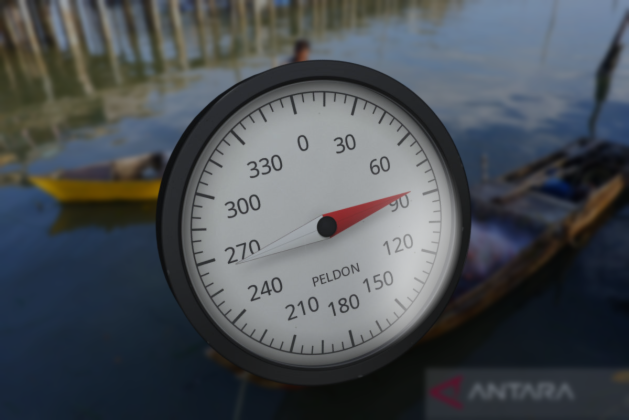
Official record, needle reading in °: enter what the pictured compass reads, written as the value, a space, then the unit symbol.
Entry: 85 °
